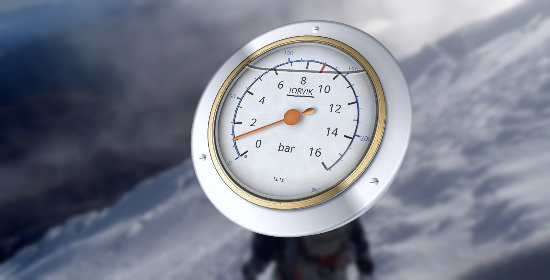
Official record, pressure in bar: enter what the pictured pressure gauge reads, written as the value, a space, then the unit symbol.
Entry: 1 bar
